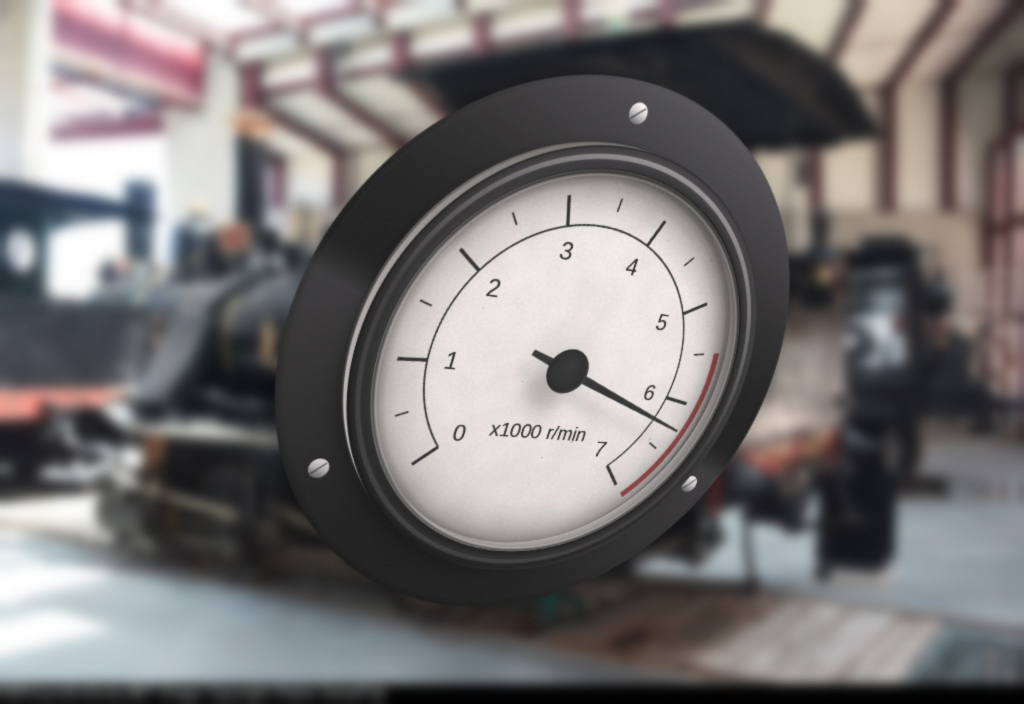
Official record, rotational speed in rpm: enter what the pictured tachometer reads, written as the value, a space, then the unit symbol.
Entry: 6250 rpm
